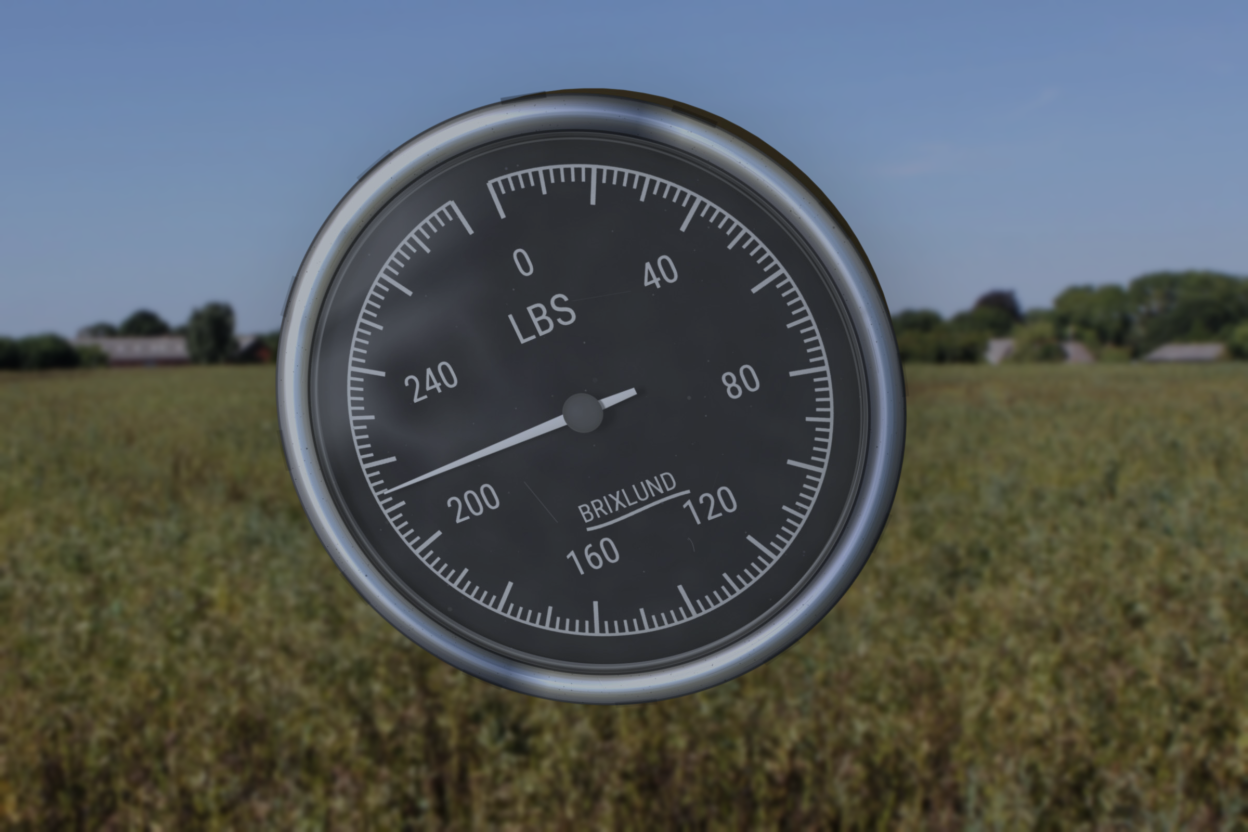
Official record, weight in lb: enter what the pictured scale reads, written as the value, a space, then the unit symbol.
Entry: 214 lb
